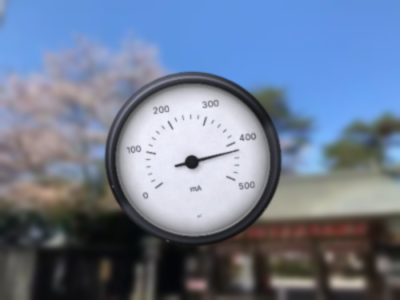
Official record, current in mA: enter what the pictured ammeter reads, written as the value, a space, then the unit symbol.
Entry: 420 mA
